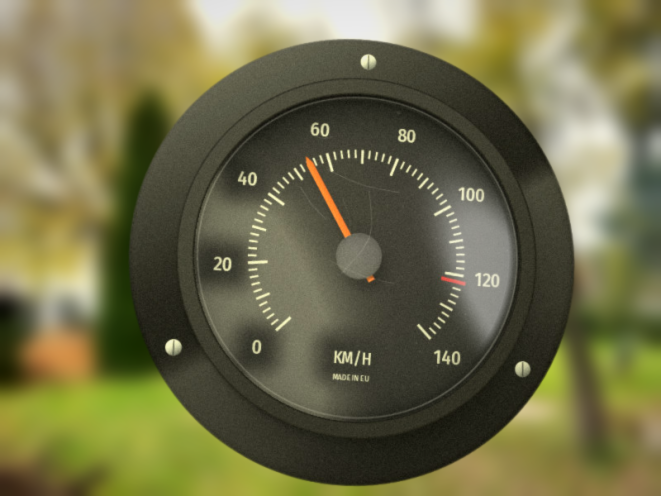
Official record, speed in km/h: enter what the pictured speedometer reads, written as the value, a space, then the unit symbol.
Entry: 54 km/h
